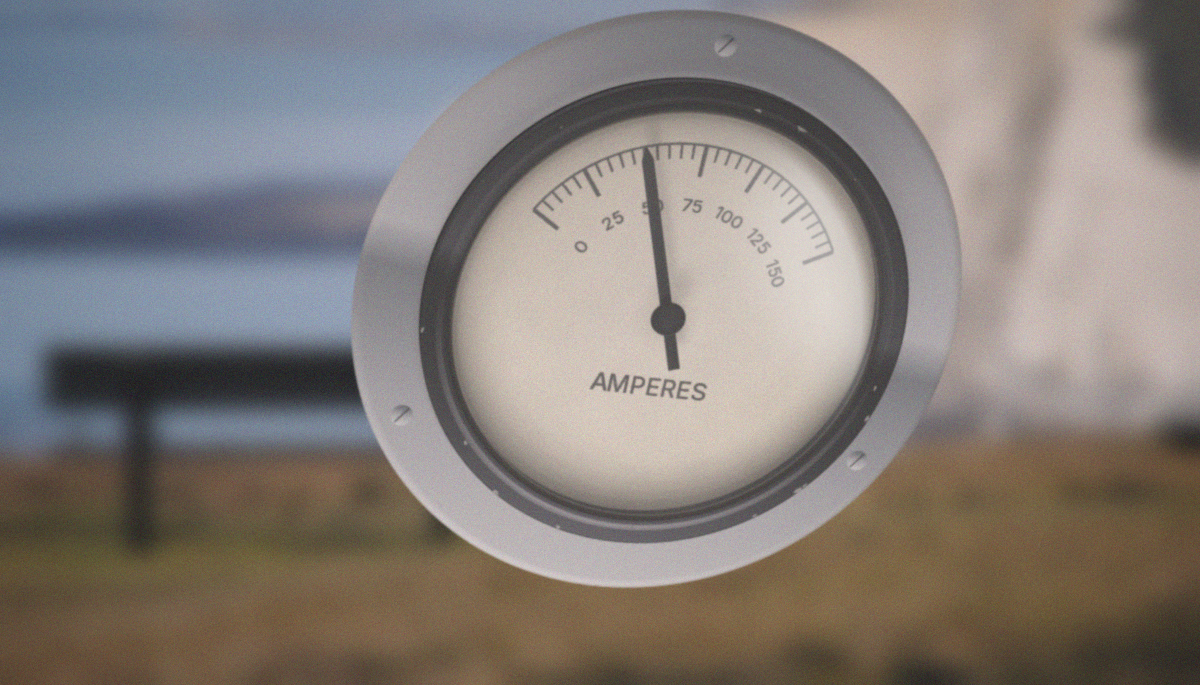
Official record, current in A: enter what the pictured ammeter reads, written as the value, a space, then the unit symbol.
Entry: 50 A
